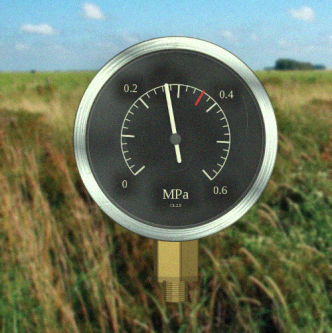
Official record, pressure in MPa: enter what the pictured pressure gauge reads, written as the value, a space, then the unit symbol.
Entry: 0.27 MPa
